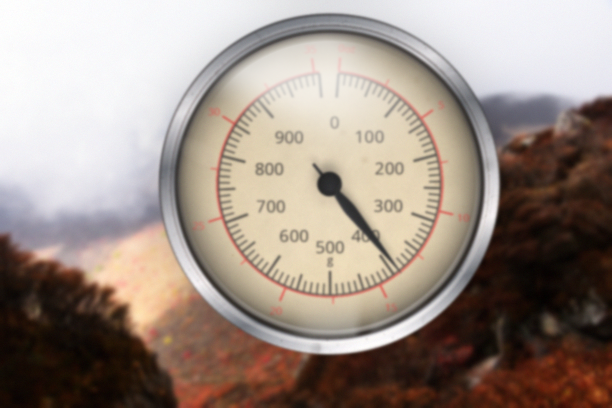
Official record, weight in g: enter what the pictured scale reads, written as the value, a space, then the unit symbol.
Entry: 390 g
